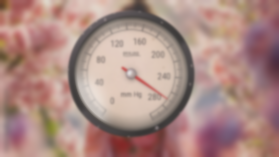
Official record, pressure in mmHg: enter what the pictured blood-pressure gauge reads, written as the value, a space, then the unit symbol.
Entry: 270 mmHg
